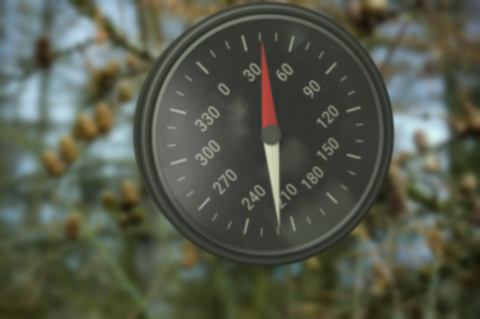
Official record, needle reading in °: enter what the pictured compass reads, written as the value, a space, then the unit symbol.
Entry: 40 °
